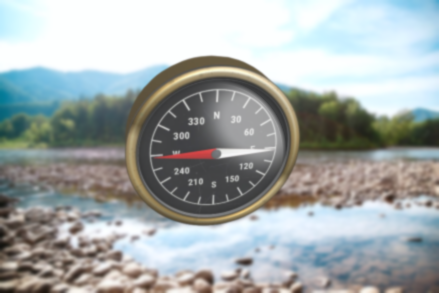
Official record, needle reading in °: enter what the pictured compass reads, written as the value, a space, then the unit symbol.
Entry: 270 °
